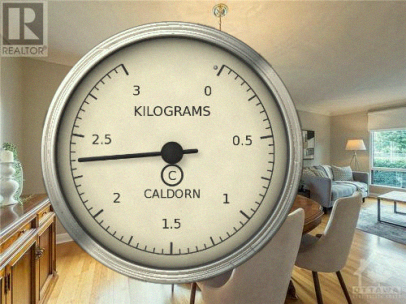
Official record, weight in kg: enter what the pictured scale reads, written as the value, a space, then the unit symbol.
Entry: 2.35 kg
